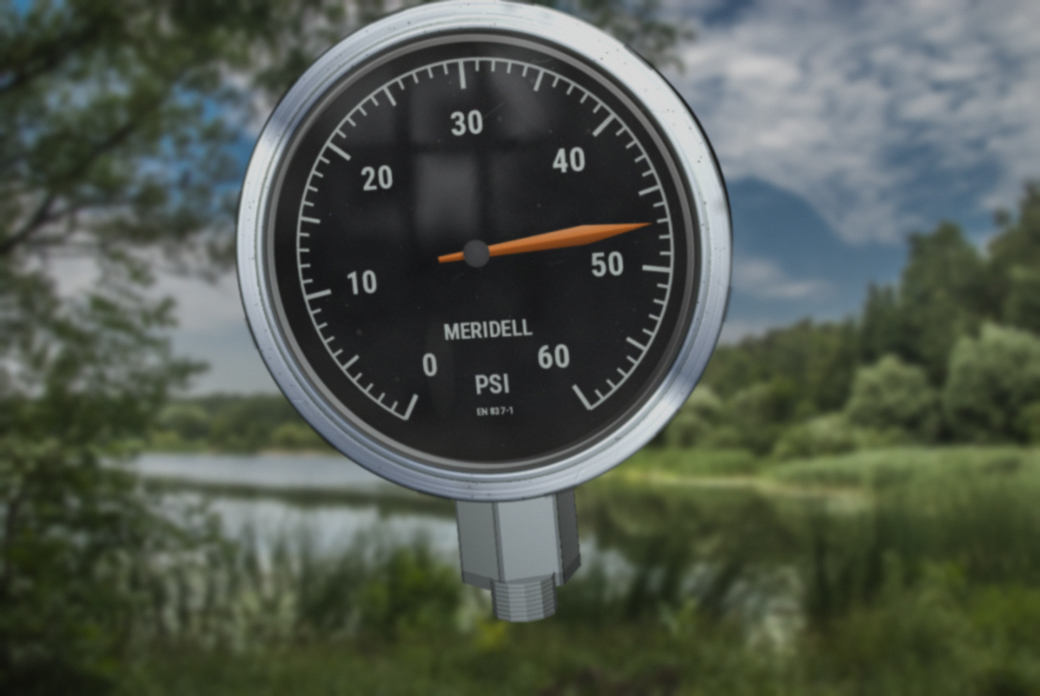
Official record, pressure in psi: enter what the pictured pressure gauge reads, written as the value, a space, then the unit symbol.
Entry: 47 psi
